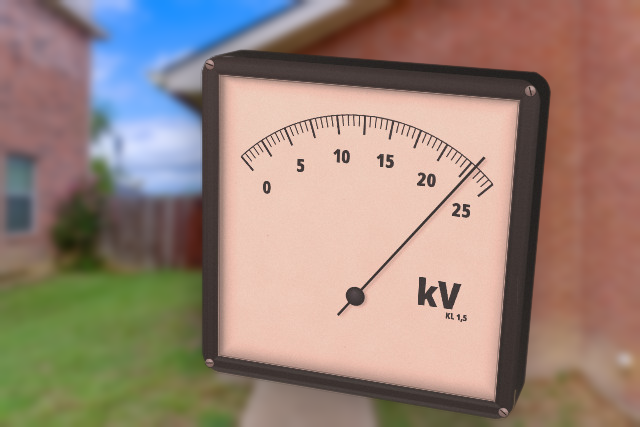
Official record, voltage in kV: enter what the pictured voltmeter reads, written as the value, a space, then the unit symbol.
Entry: 23 kV
